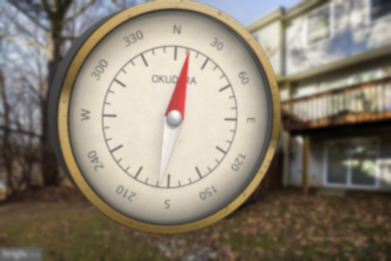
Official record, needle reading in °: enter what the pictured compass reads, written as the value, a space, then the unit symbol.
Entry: 10 °
